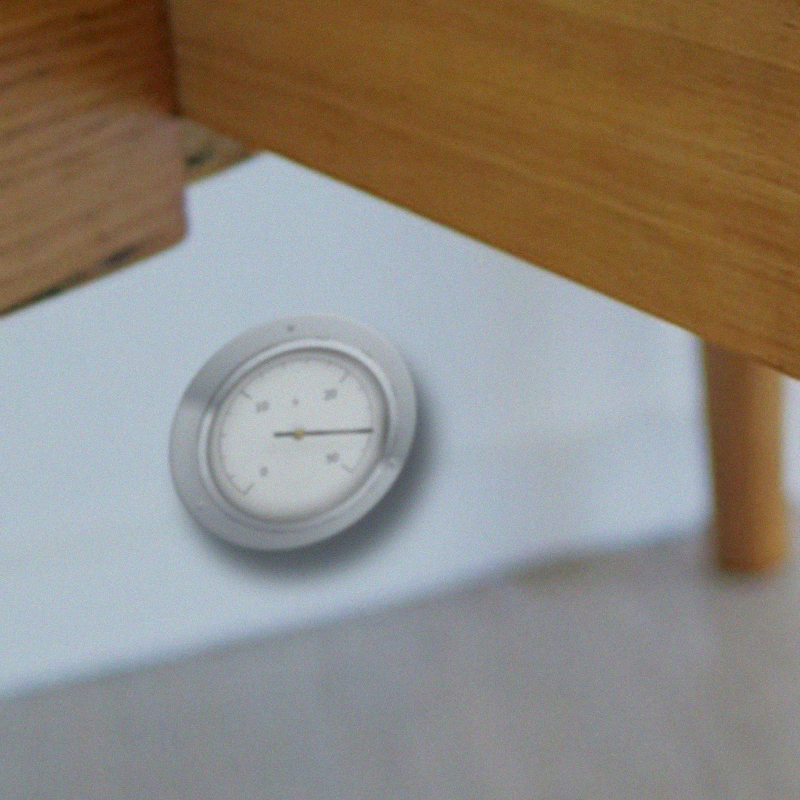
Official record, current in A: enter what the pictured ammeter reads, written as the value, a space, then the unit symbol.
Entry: 26 A
